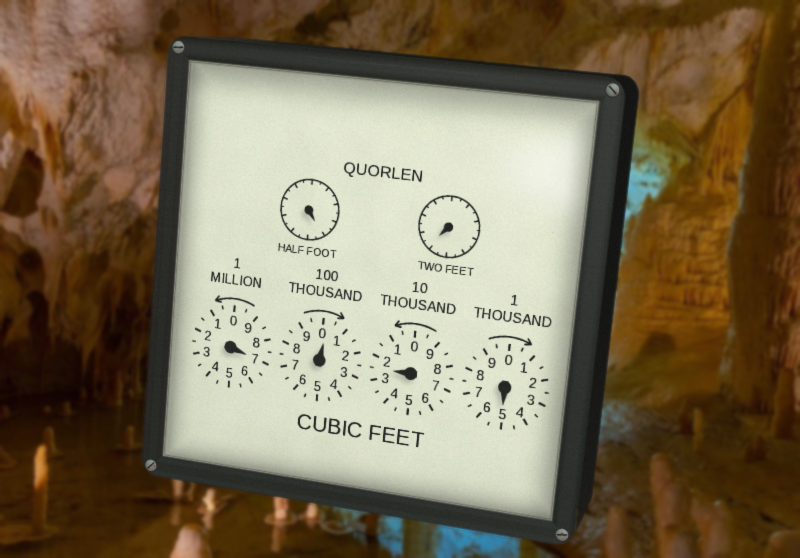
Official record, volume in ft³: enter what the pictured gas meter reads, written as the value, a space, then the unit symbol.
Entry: 702500 ft³
